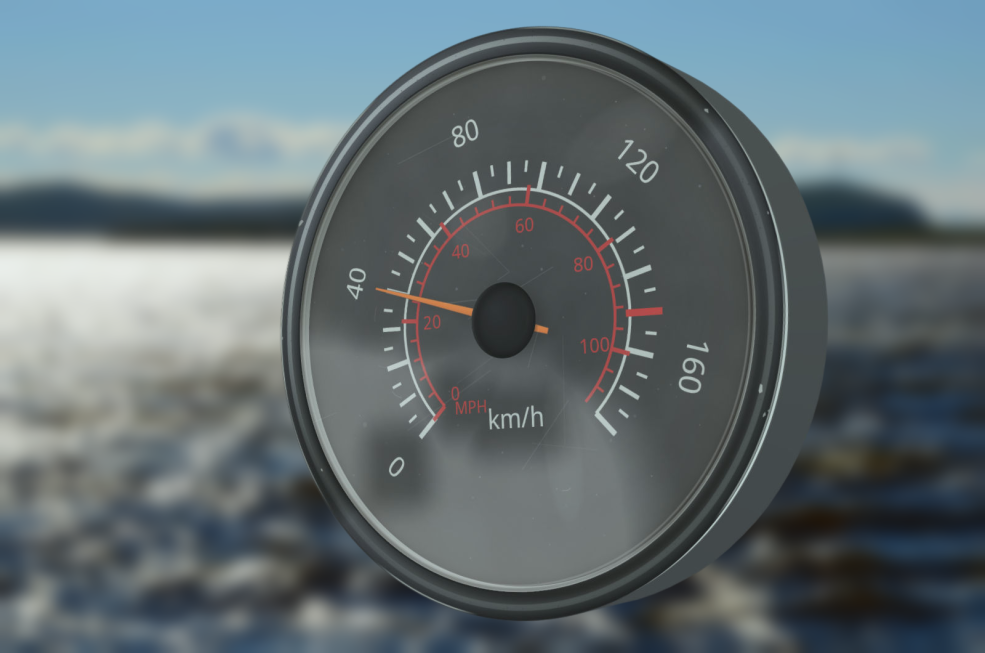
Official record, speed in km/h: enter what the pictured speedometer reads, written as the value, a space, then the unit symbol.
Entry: 40 km/h
